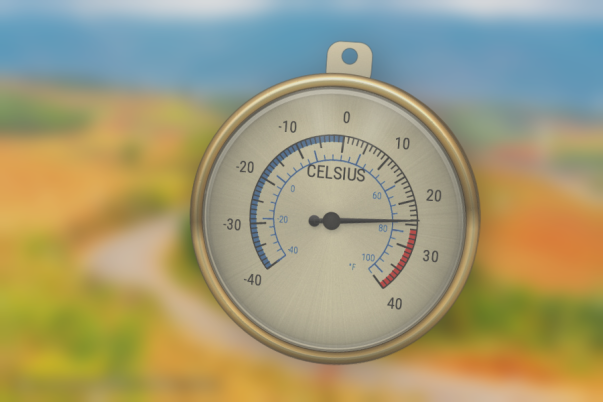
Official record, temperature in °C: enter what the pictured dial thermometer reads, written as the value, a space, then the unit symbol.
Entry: 24 °C
